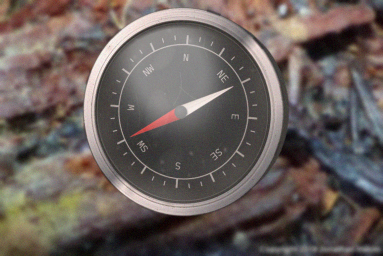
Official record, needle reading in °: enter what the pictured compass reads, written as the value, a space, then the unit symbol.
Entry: 240 °
